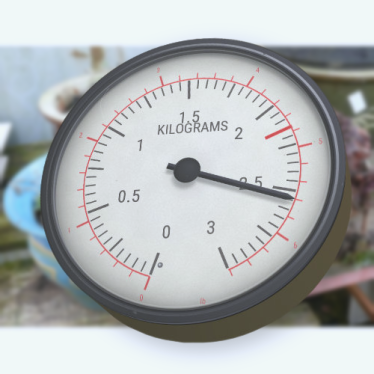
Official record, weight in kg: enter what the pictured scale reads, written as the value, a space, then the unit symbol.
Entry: 2.55 kg
